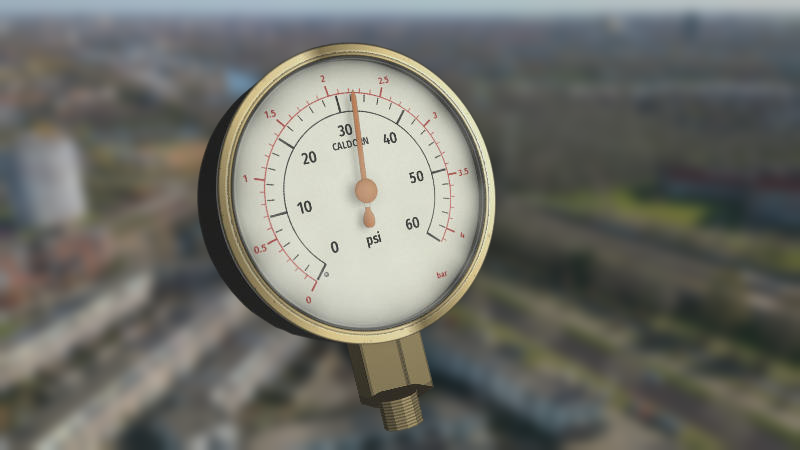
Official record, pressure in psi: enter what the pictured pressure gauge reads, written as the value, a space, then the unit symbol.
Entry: 32 psi
